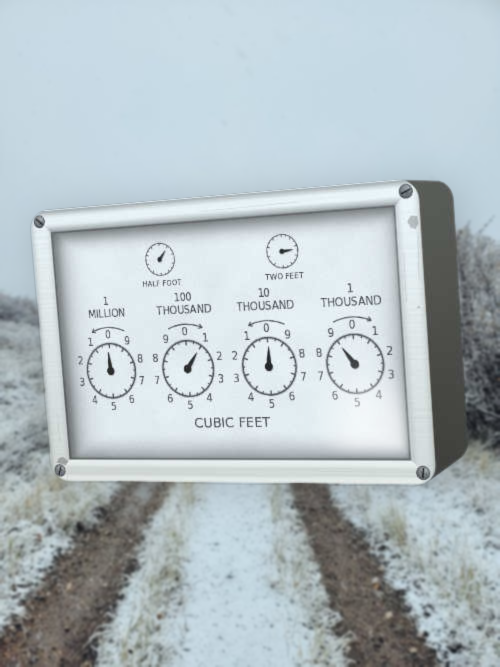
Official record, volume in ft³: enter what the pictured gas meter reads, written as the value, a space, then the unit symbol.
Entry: 9900 ft³
